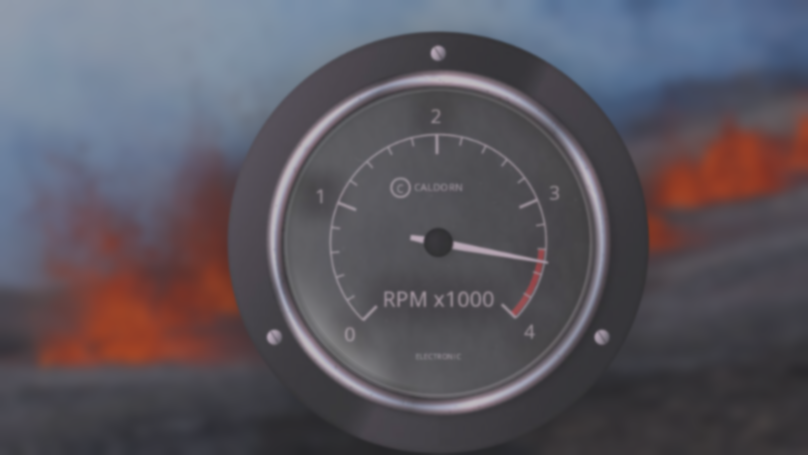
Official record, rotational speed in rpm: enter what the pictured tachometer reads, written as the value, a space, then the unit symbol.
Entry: 3500 rpm
